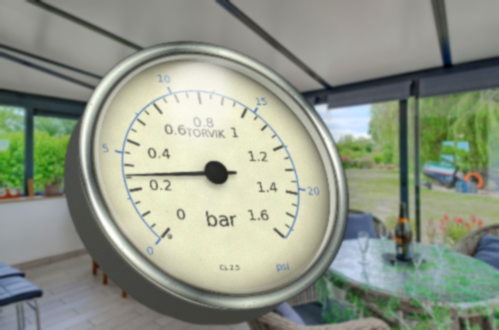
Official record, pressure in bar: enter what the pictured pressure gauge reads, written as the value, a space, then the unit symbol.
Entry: 0.25 bar
